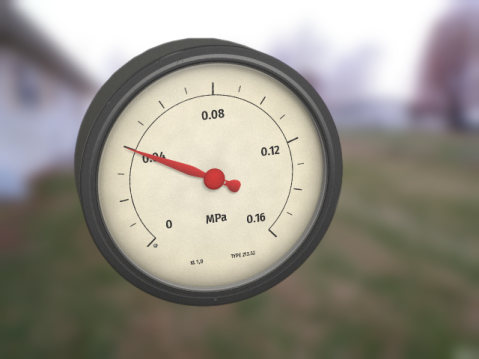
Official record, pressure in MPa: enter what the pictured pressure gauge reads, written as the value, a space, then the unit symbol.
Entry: 0.04 MPa
